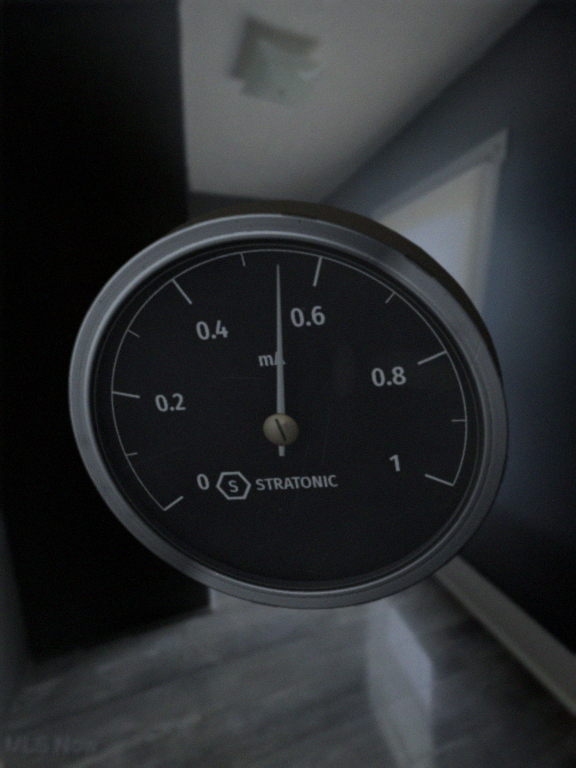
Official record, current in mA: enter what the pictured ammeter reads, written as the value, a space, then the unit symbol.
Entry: 0.55 mA
